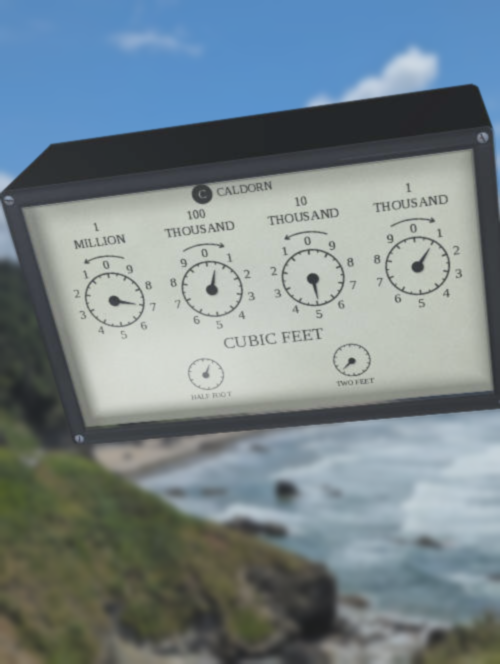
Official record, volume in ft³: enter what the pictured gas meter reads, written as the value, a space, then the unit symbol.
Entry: 705100 ft³
